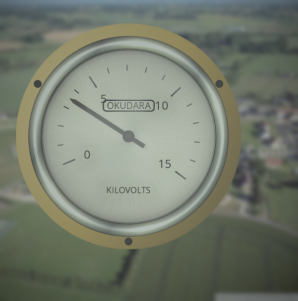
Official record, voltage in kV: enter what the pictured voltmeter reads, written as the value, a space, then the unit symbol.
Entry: 3.5 kV
